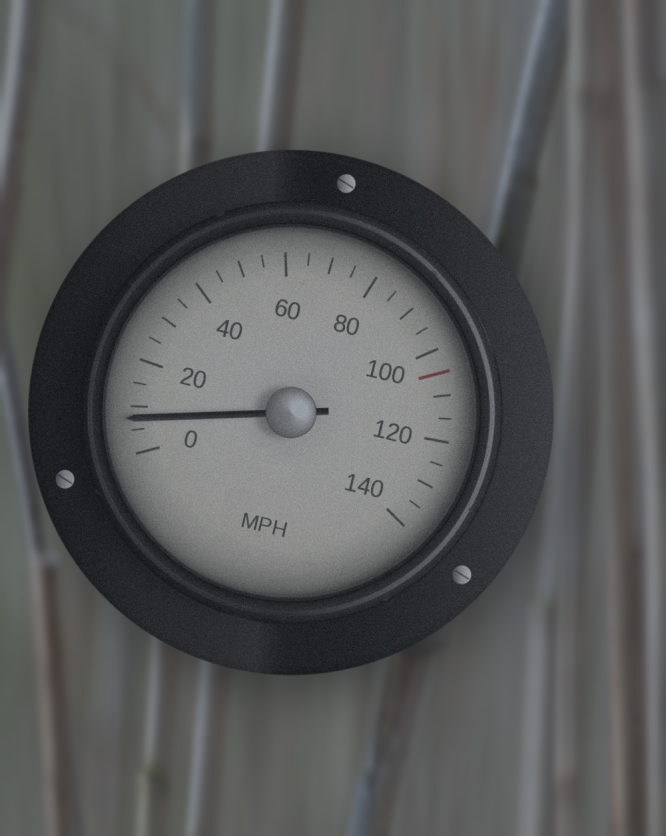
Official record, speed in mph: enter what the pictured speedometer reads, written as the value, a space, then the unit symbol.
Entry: 7.5 mph
